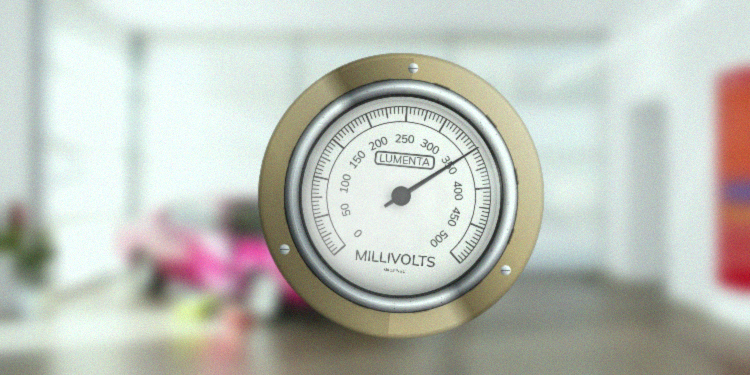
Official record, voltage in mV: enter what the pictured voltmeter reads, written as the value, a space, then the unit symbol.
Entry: 350 mV
